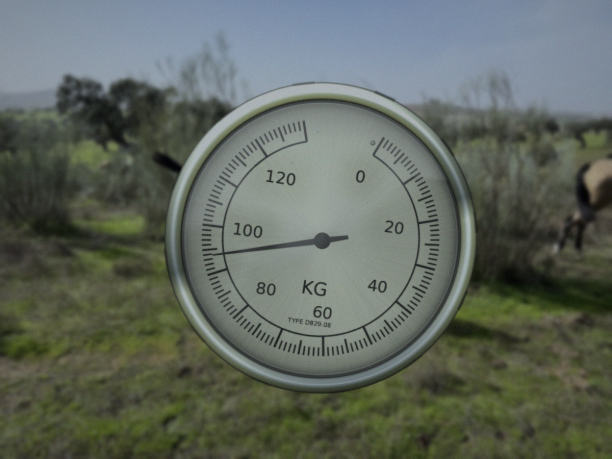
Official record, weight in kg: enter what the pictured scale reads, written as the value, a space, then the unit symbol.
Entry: 94 kg
